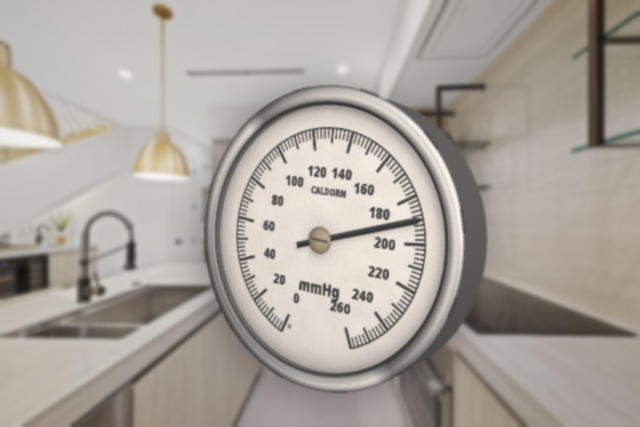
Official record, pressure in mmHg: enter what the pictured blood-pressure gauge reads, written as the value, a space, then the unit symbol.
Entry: 190 mmHg
